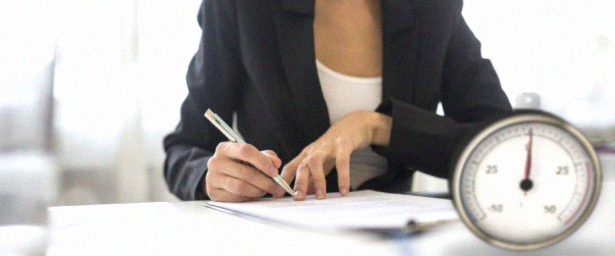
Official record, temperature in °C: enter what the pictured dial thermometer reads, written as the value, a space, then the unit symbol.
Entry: 0 °C
